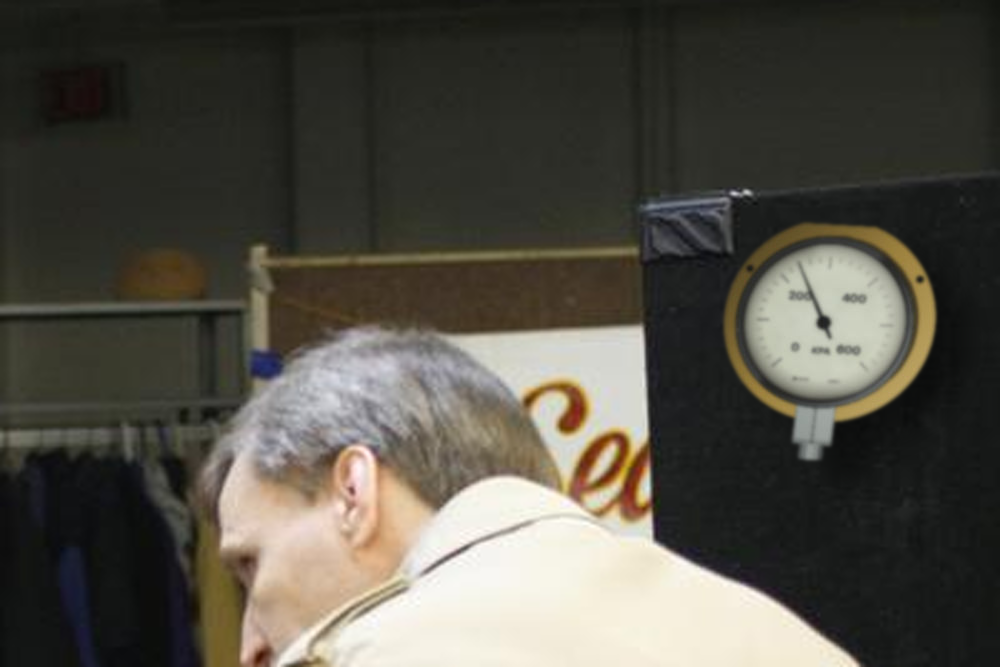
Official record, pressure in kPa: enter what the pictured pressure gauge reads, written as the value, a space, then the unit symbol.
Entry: 240 kPa
